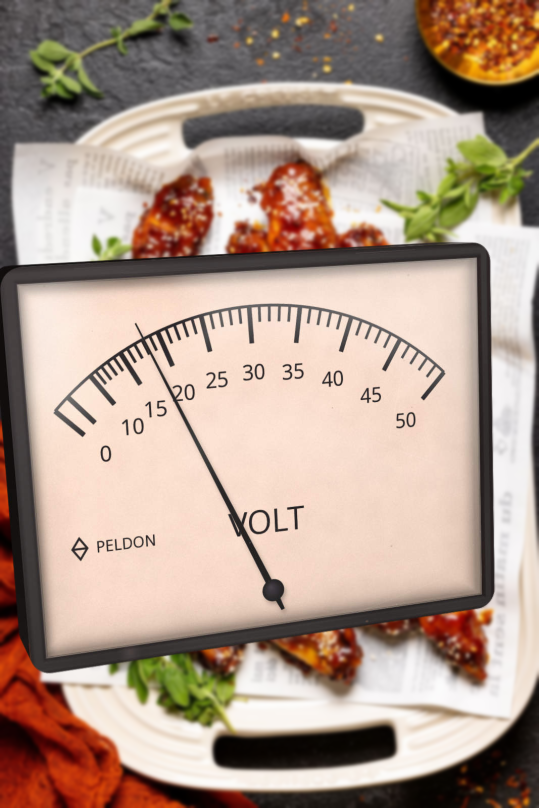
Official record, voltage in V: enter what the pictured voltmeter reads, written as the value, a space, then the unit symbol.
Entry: 18 V
